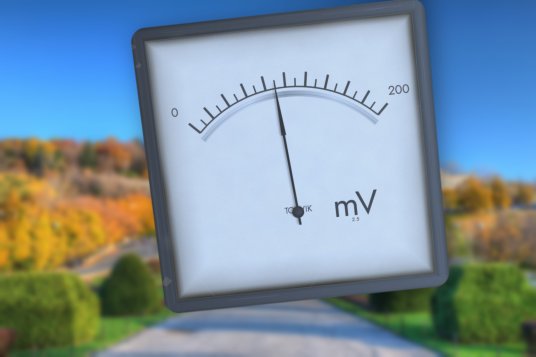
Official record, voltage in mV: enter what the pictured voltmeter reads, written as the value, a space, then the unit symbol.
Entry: 90 mV
